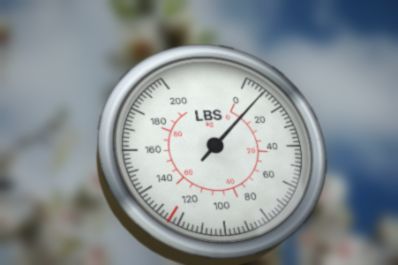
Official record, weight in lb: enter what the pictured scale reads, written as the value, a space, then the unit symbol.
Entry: 10 lb
